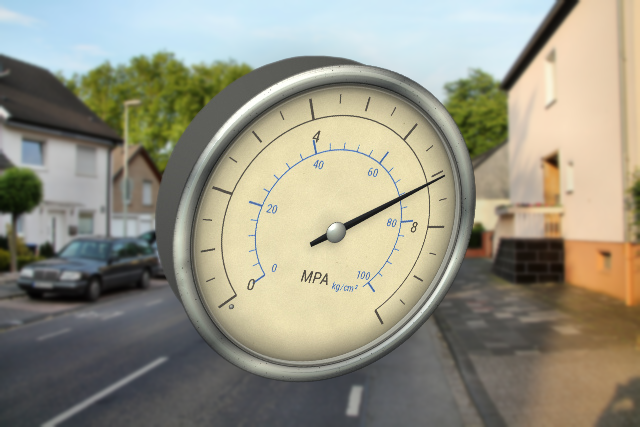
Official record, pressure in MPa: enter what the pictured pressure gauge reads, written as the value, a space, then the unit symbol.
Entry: 7 MPa
